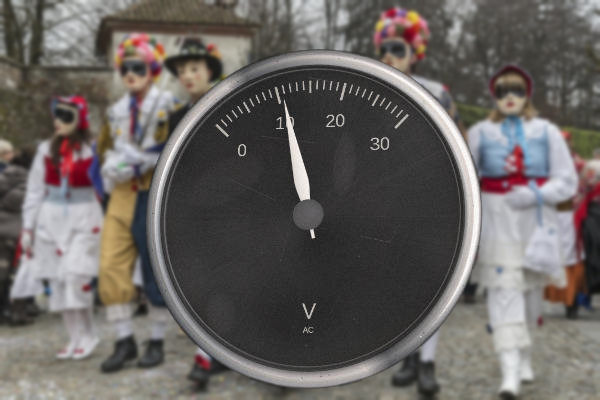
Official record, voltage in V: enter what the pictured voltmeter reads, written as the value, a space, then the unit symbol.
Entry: 11 V
